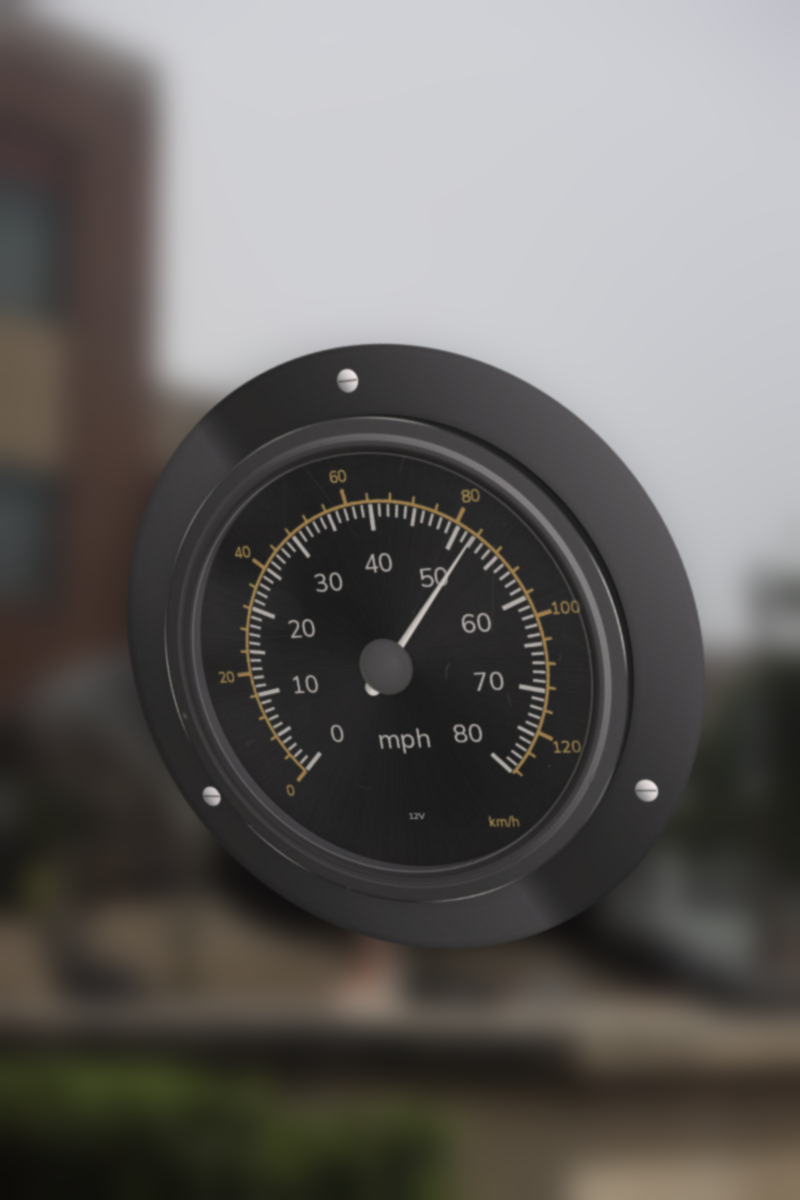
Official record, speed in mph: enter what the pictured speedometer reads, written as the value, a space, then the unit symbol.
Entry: 52 mph
